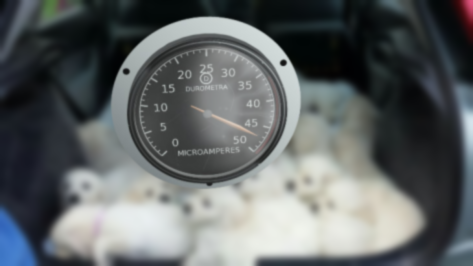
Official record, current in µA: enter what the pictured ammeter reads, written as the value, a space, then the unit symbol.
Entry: 47 µA
